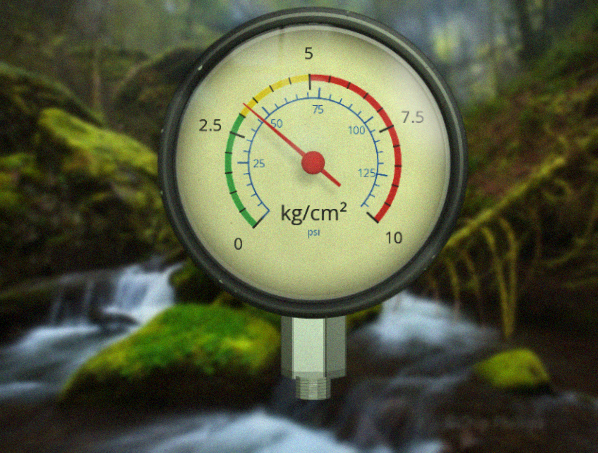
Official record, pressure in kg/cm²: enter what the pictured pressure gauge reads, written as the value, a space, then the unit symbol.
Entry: 3.25 kg/cm²
